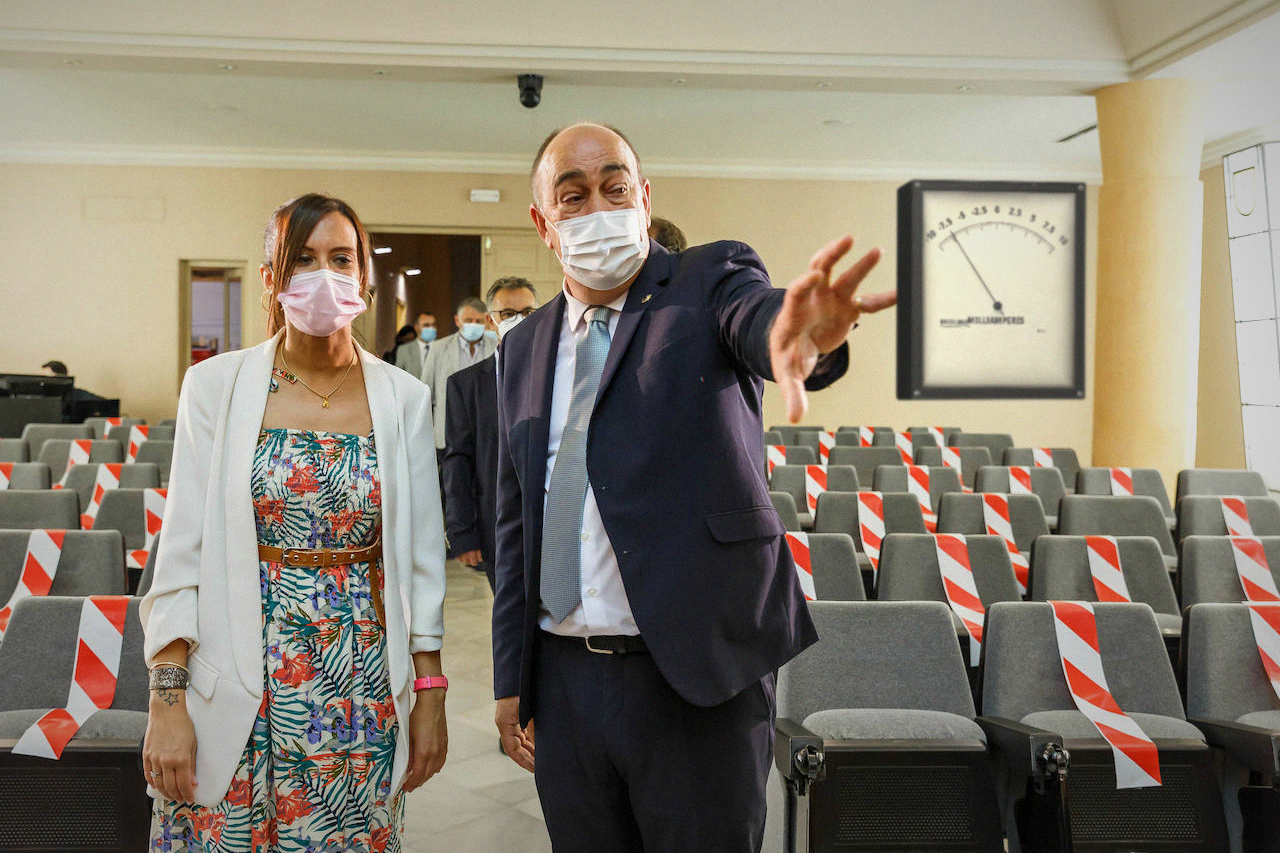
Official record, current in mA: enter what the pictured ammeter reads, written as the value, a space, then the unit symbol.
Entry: -7.5 mA
